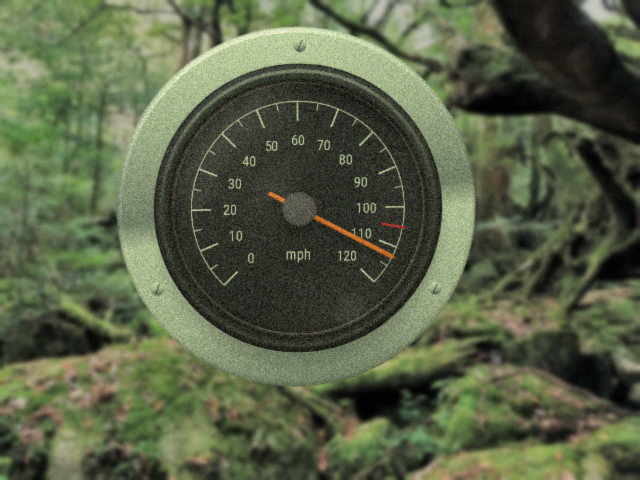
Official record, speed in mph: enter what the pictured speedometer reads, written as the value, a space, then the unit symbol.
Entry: 112.5 mph
